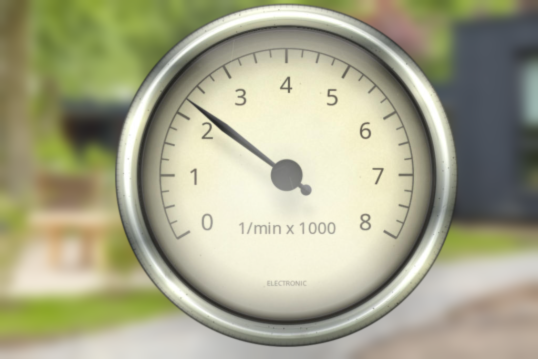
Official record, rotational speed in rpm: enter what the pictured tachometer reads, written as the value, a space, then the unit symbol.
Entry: 2250 rpm
